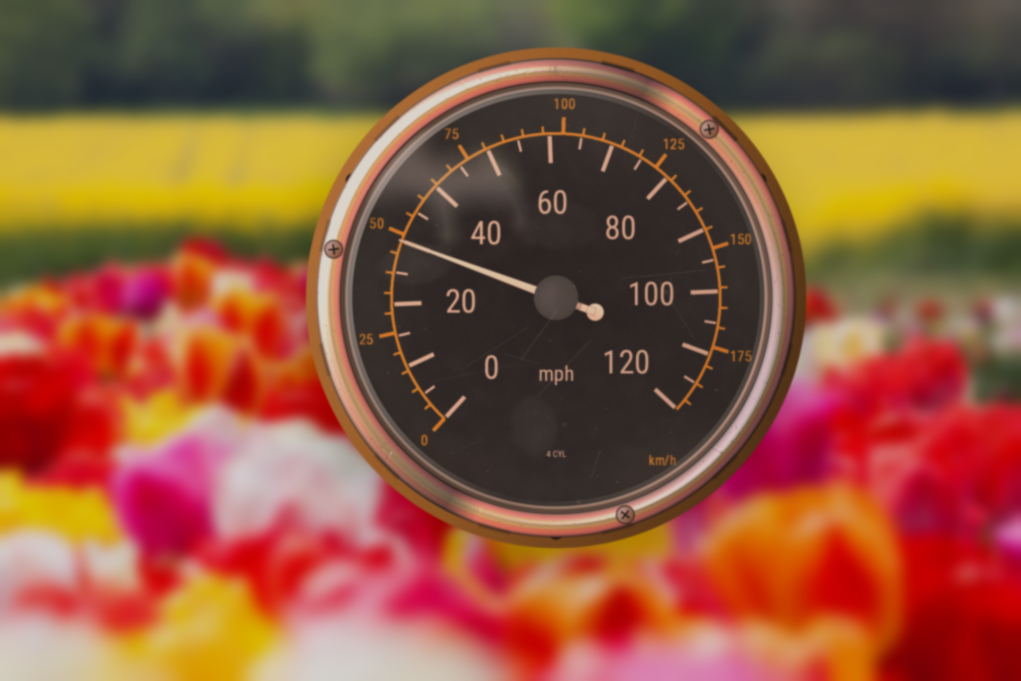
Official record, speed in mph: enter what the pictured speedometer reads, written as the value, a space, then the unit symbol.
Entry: 30 mph
